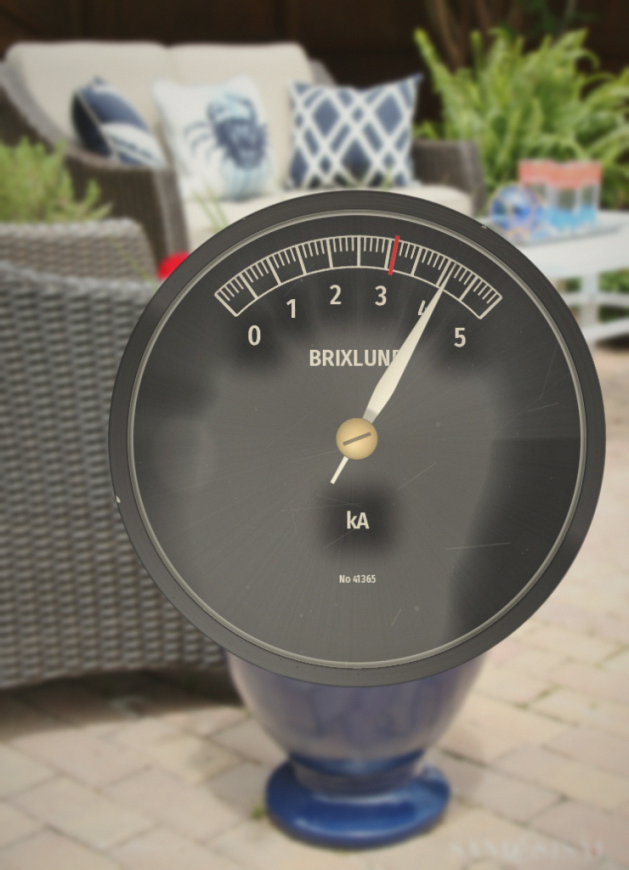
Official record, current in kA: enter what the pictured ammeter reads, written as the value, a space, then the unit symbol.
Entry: 4.1 kA
